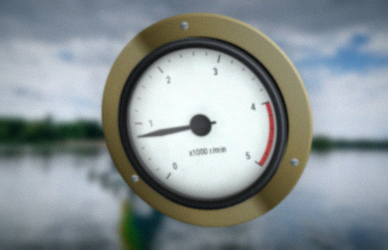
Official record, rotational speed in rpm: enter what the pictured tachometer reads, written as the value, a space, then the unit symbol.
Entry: 800 rpm
